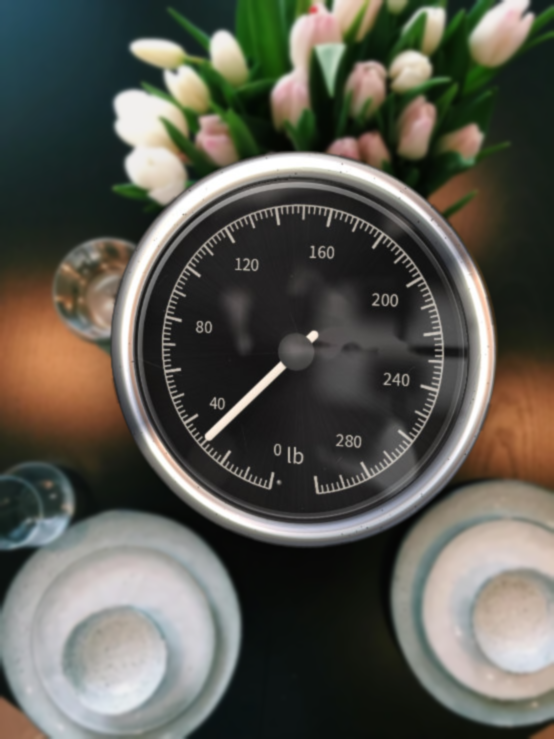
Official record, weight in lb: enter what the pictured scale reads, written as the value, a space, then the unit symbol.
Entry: 30 lb
